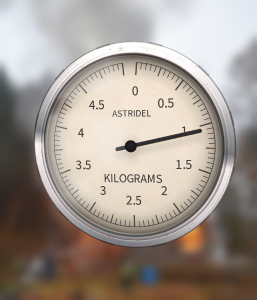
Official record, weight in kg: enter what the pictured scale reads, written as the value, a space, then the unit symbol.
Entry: 1.05 kg
